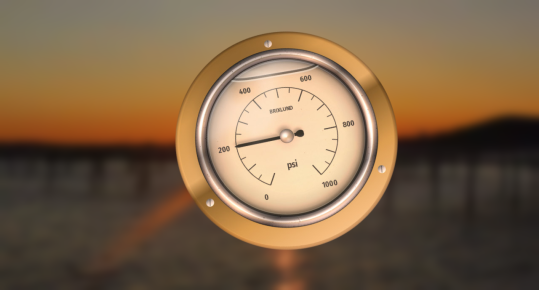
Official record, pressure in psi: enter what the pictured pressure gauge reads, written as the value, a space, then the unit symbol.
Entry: 200 psi
